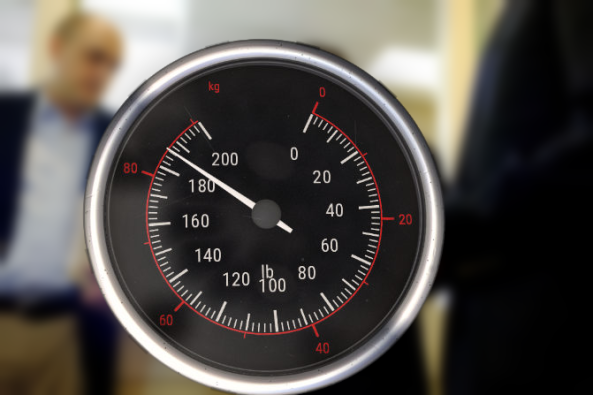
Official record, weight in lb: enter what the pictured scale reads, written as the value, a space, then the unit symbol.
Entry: 186 lb
